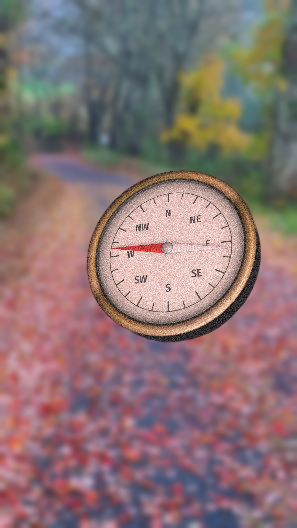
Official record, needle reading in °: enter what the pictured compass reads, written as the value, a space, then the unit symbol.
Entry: 277.5 °
